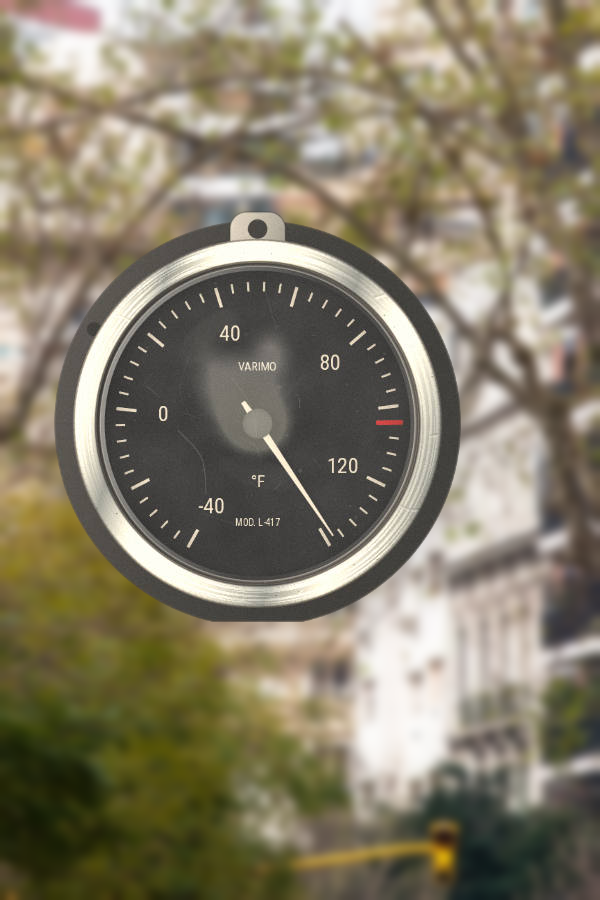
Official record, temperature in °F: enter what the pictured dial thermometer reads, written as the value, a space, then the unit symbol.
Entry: 138 °F
